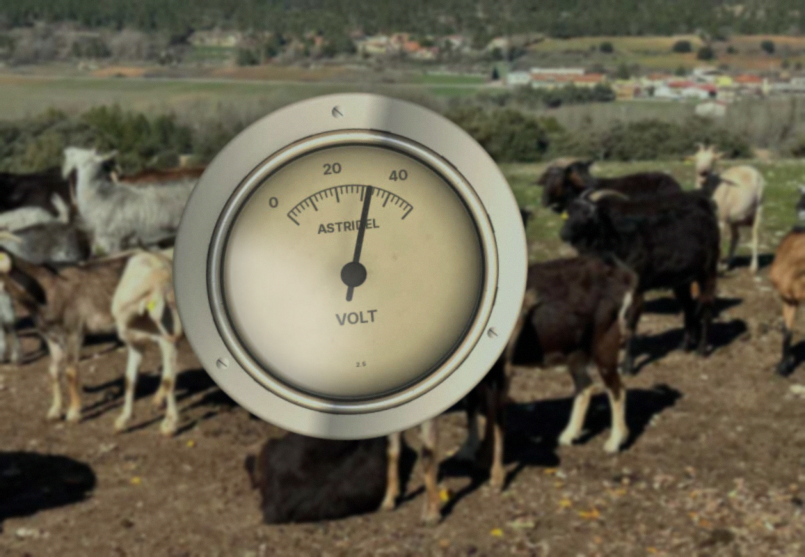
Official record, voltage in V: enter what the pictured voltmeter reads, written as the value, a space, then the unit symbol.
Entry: 32 V
